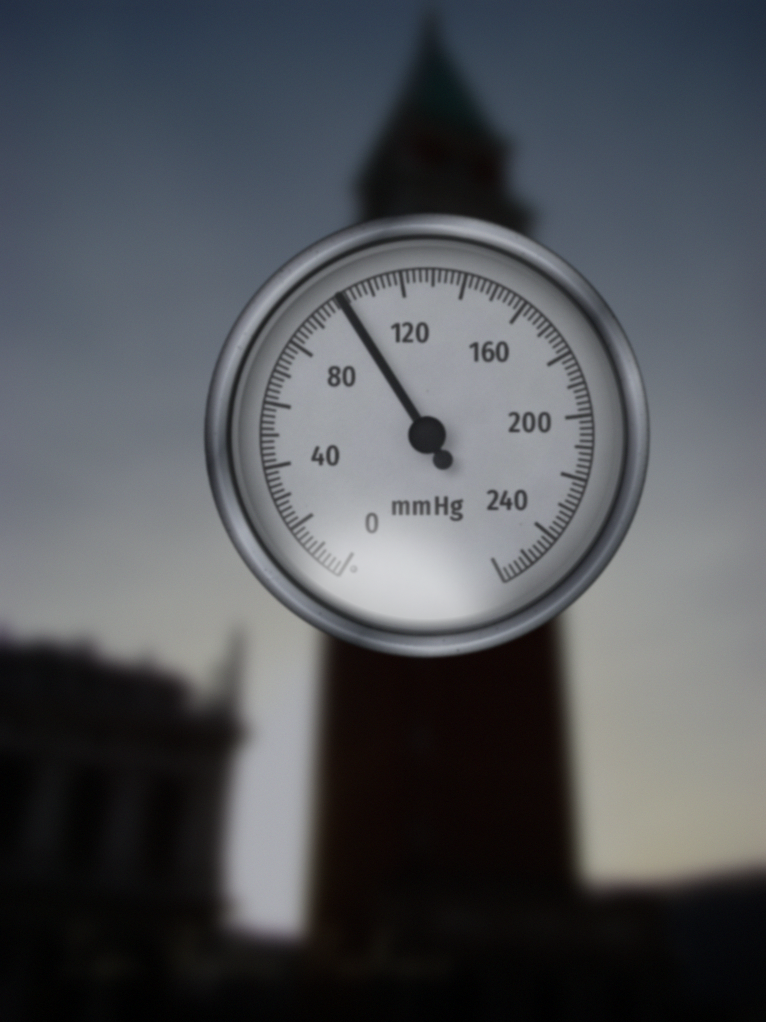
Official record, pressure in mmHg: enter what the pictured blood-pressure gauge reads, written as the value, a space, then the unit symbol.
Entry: 100 mmHg
